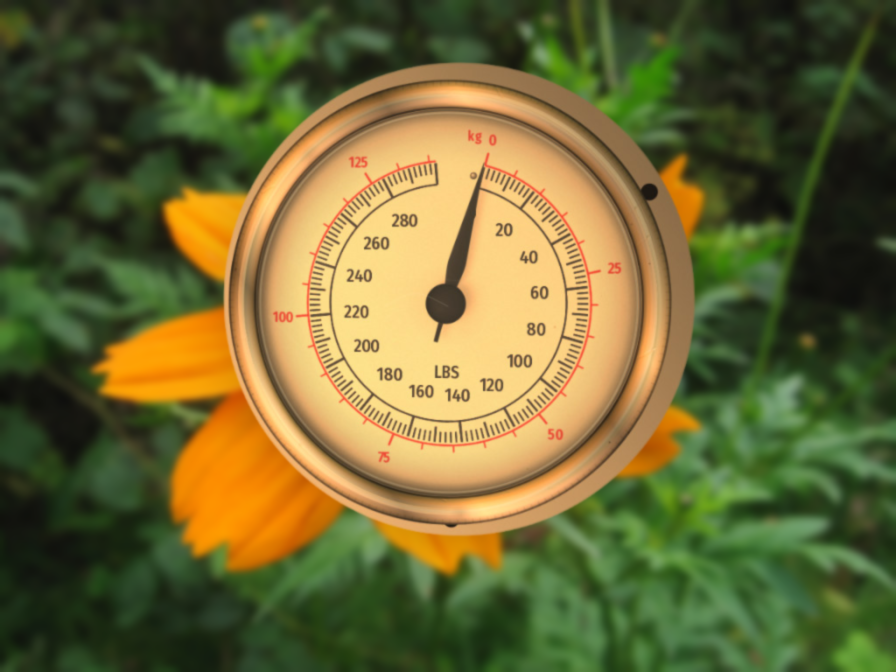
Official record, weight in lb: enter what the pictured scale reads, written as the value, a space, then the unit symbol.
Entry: 0 lb
